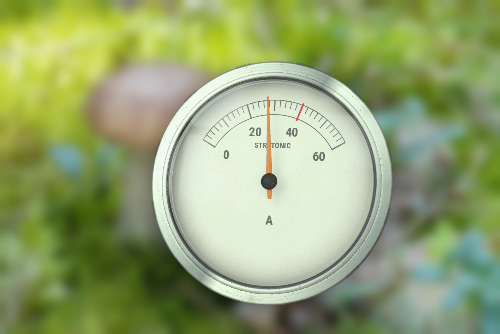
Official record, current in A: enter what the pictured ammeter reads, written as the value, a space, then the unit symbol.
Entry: 28 A
